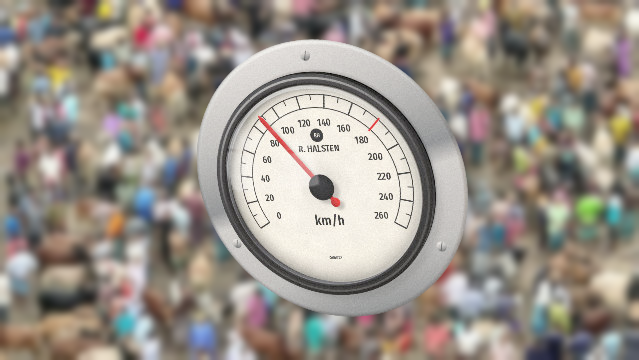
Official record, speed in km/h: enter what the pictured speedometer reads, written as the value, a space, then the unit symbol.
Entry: 90 km/h
